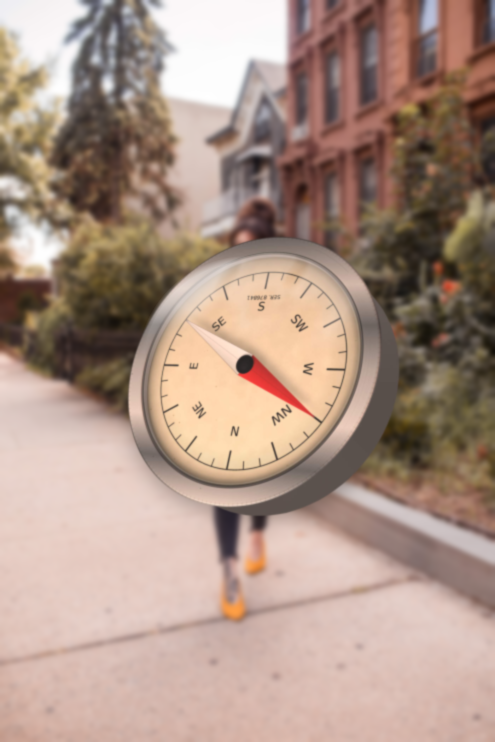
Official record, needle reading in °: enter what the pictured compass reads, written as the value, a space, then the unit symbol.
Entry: 300 °
